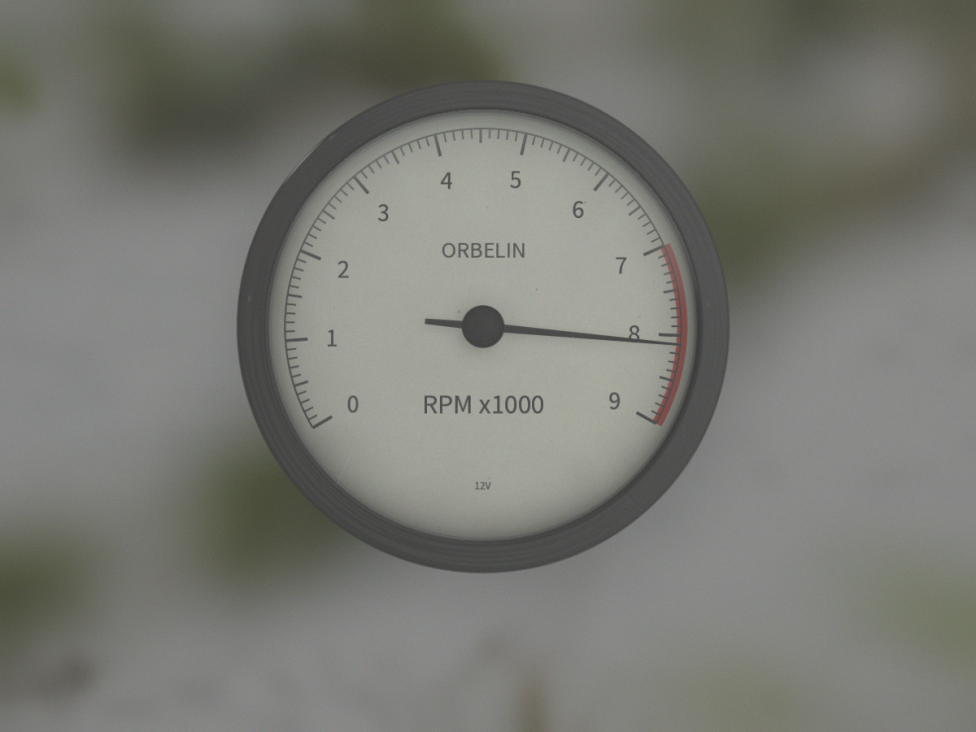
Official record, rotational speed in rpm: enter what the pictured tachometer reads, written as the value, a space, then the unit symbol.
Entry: 8100 rpm
